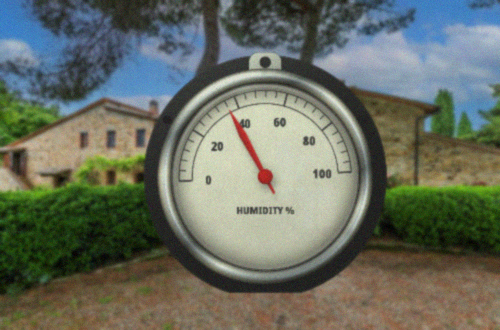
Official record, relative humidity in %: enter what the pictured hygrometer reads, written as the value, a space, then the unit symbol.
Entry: 36 %
